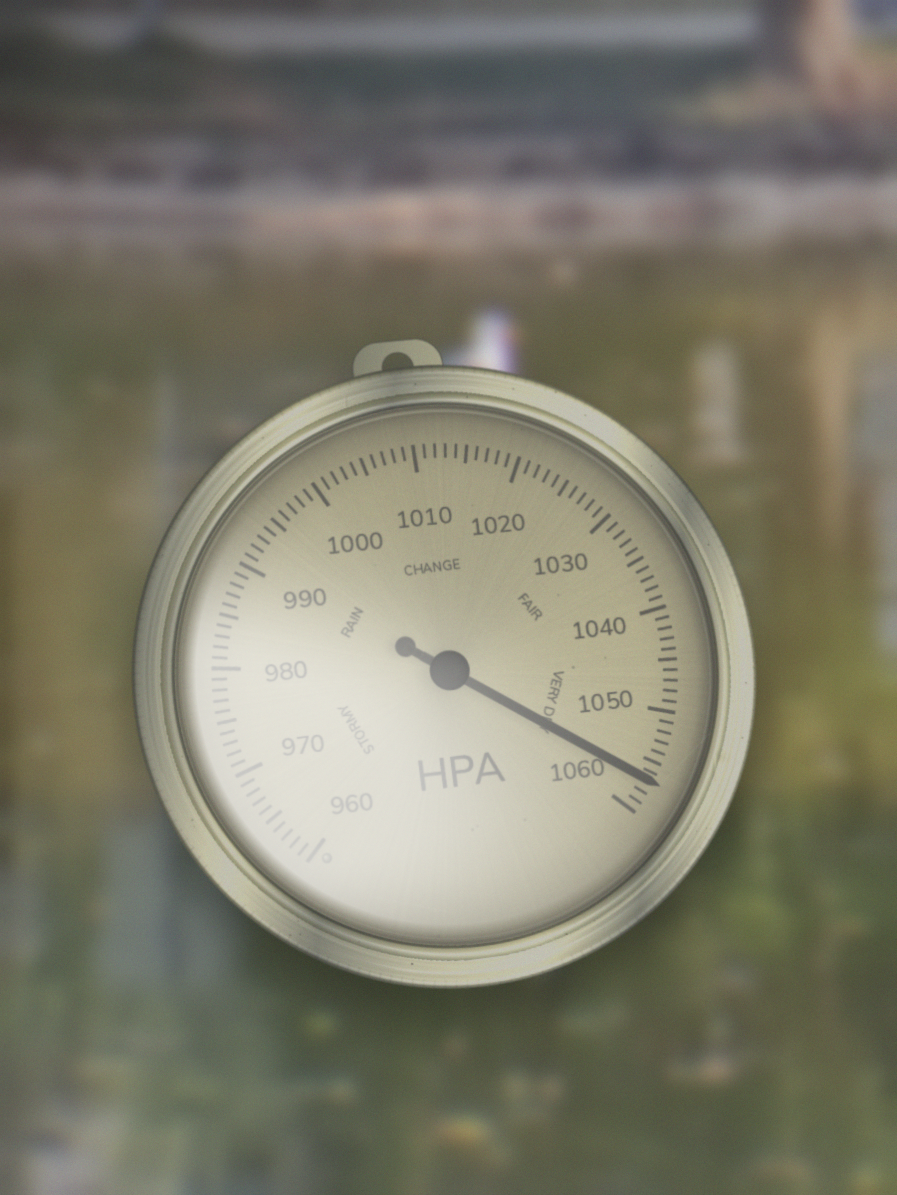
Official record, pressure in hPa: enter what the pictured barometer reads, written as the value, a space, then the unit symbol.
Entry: 1057 hPa
